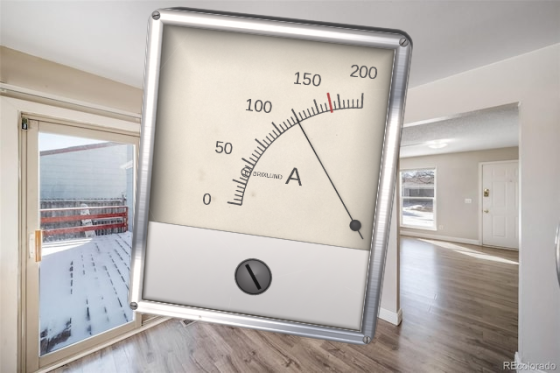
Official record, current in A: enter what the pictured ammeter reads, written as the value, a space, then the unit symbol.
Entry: 125 A
